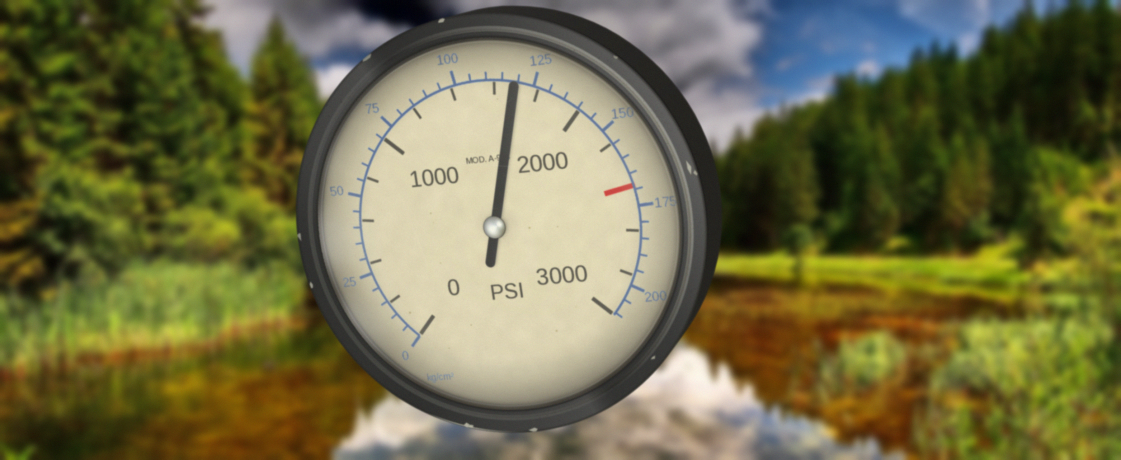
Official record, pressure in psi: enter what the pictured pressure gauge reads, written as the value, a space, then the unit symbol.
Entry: 1700 psi
